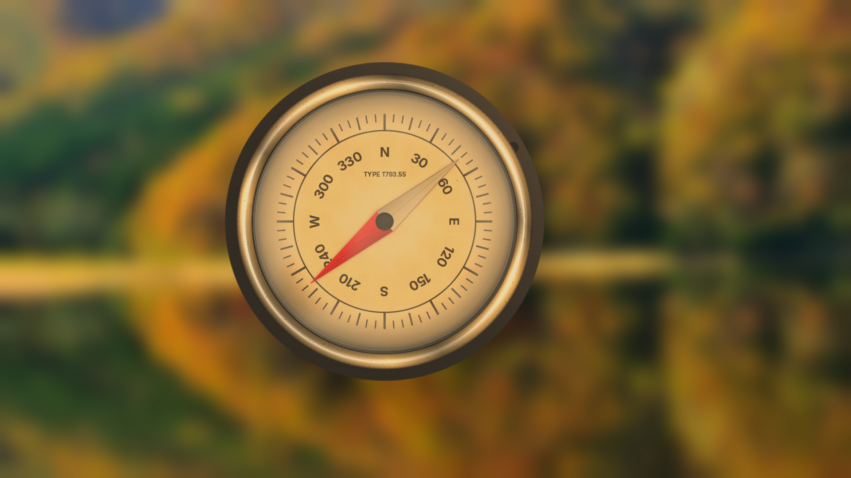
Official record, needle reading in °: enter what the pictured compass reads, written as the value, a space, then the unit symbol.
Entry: 230 °
